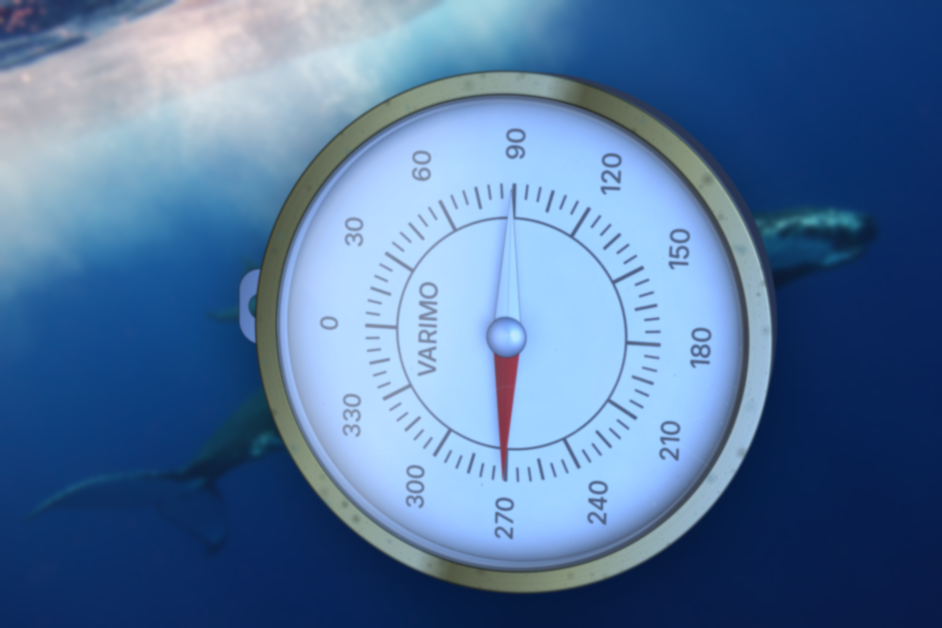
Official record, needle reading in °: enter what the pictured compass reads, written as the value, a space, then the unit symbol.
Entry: 270 °
